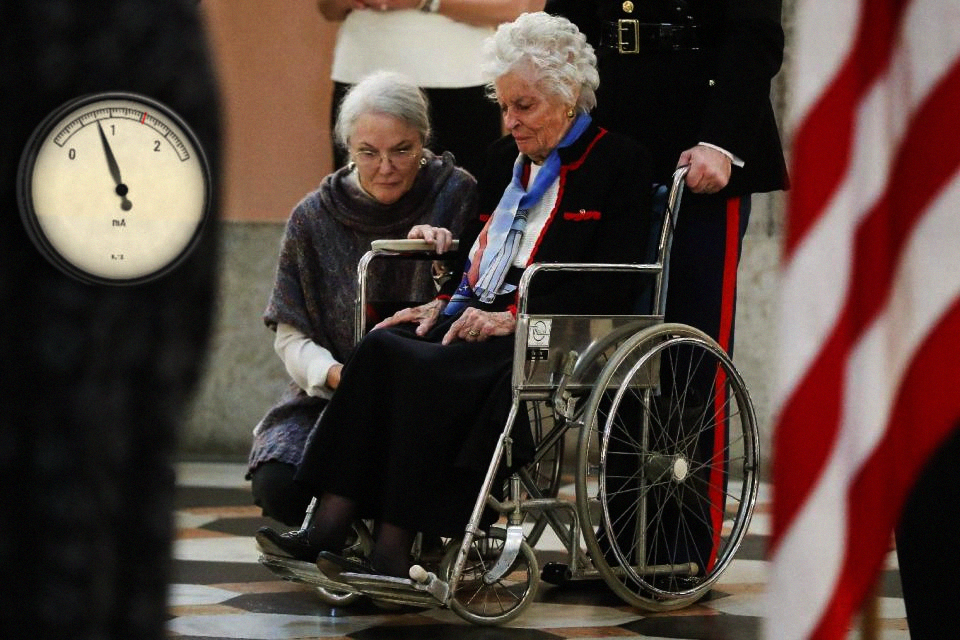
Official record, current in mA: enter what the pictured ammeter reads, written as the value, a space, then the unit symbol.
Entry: 0.75 mA
